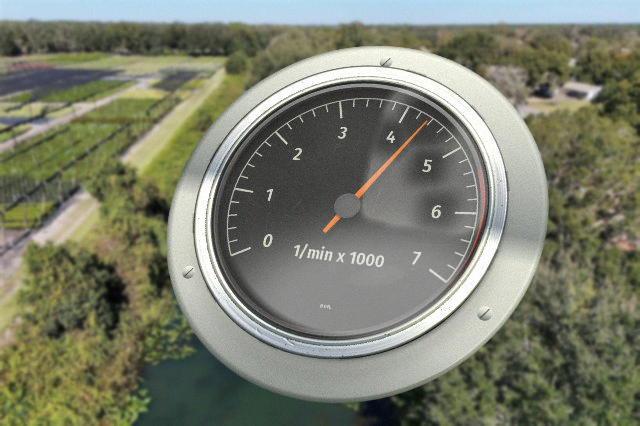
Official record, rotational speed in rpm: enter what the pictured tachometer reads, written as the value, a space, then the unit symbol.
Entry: 4400 rpm
